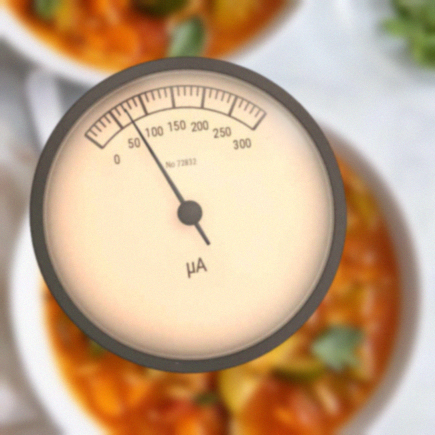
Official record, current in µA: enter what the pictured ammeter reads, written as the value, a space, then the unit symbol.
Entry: 70 µA
